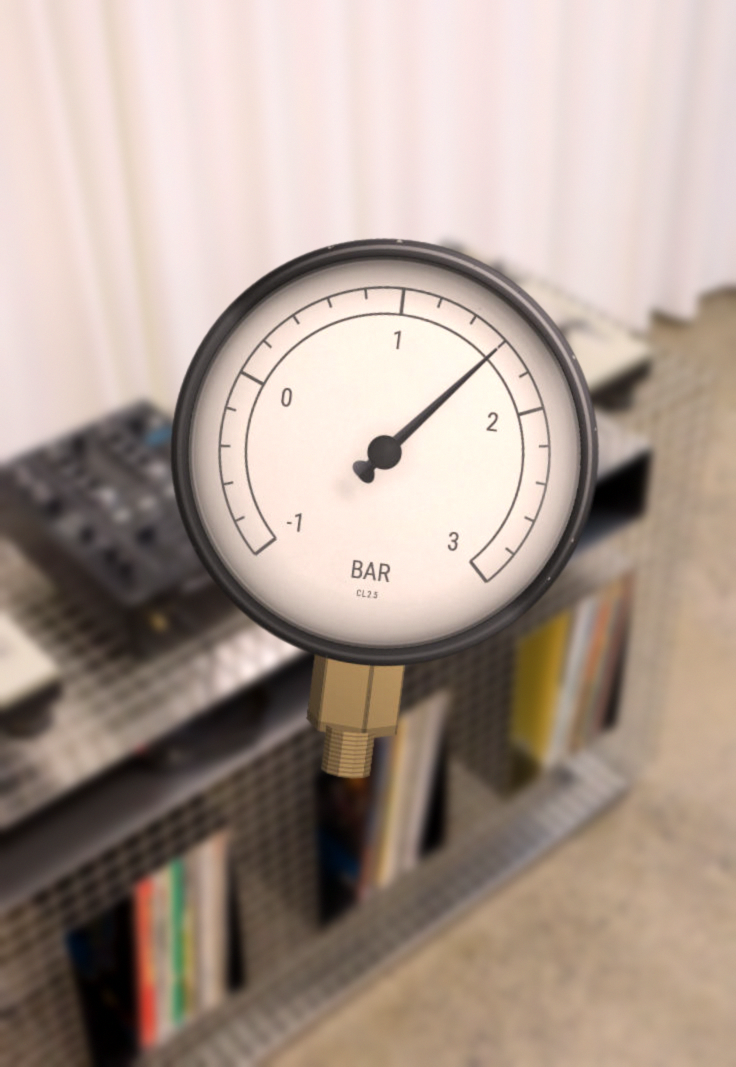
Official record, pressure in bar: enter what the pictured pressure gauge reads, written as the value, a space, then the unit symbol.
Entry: 1.6 bar
